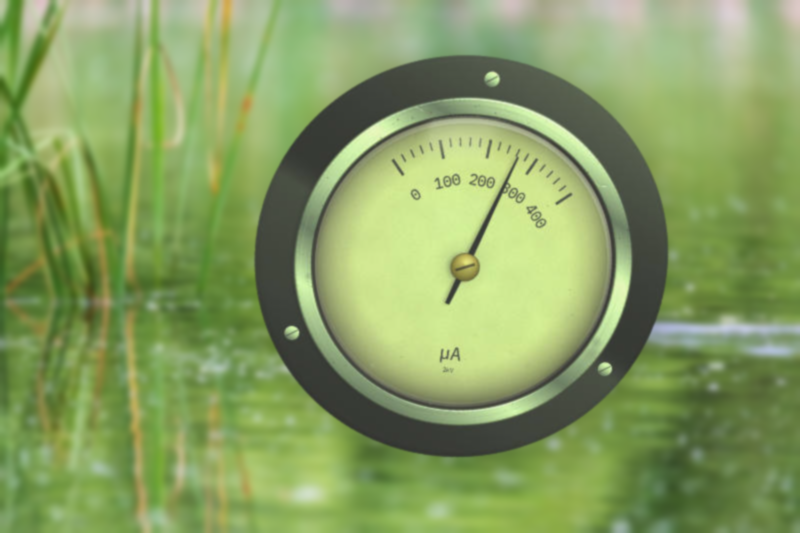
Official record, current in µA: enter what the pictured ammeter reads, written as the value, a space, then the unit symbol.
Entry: 260 µA
